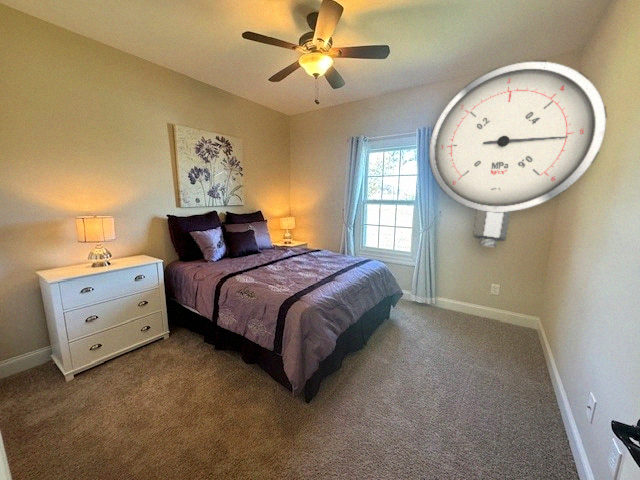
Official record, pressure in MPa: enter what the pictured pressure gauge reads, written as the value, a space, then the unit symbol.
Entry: 0.5 MPa
